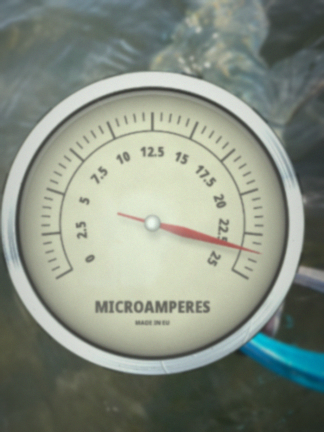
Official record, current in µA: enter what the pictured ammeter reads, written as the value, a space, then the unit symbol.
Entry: 23.5 µA
